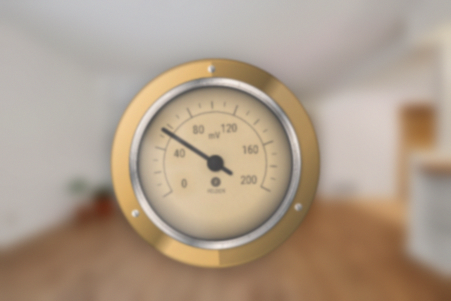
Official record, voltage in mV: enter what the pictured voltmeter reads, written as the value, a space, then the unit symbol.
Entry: 55 mV
